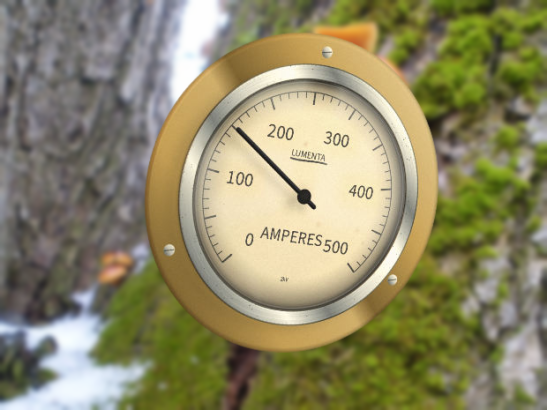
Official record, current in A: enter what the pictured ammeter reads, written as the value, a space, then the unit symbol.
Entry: 150 A
